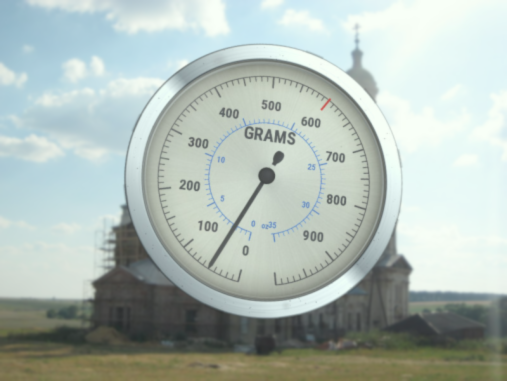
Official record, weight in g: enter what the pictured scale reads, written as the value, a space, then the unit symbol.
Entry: 50 g
